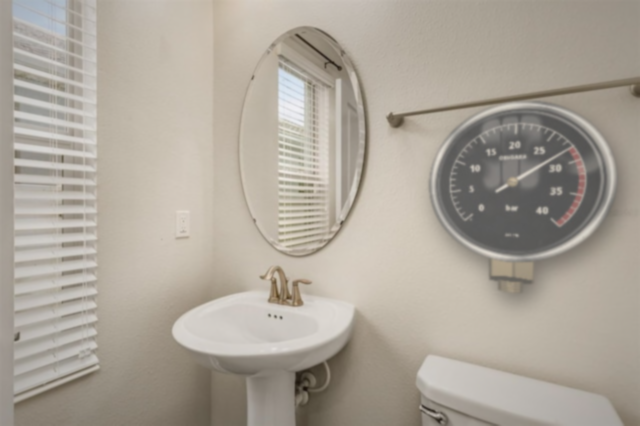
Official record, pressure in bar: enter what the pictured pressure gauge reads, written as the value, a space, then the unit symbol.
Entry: 28 bar
